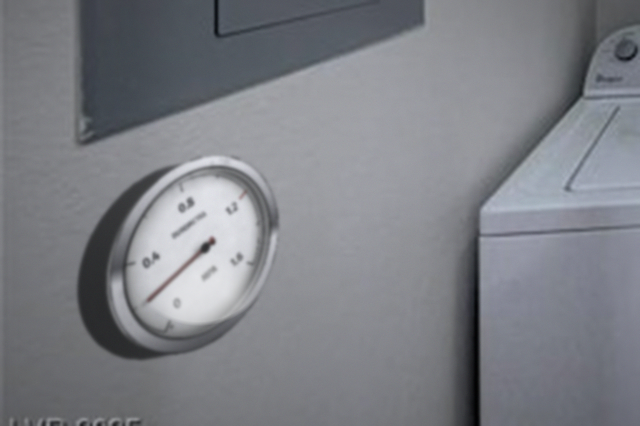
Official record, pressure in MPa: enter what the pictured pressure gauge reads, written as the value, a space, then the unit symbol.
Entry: 0.2 MPa
